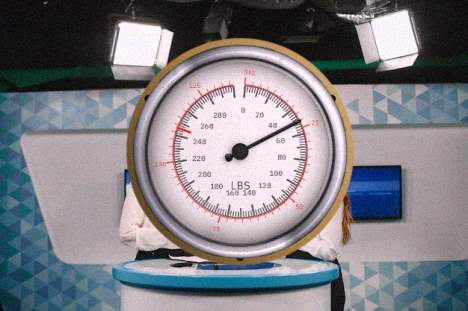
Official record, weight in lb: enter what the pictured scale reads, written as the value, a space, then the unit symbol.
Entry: 50 lb
